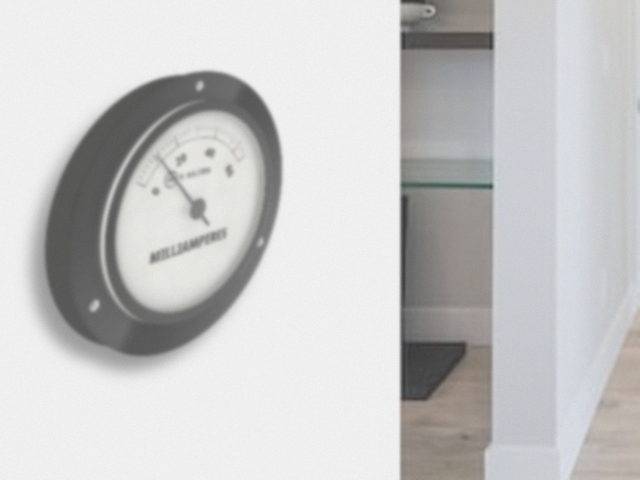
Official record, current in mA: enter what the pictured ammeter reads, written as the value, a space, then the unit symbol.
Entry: 10 mA
